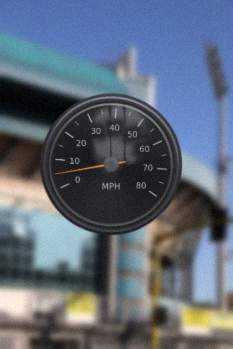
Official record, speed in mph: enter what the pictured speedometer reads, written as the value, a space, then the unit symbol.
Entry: 5 mph
